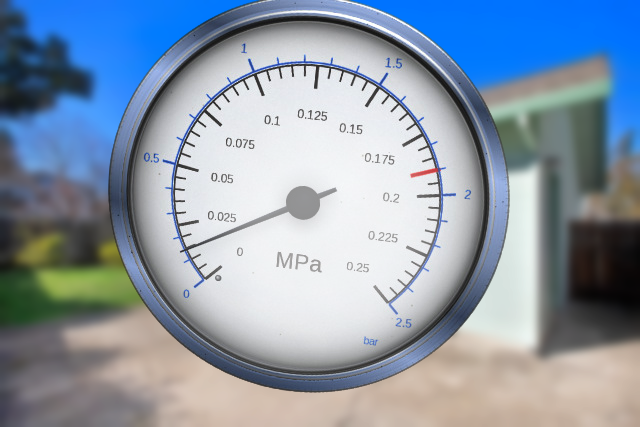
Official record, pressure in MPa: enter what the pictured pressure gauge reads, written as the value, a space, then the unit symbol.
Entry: 0.015 MPa
